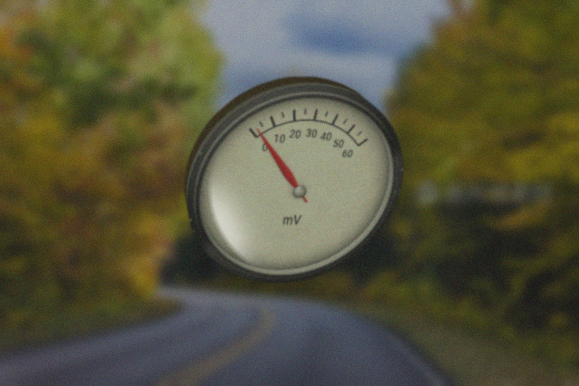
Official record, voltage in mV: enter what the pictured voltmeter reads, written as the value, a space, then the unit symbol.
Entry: 2.5 mV
